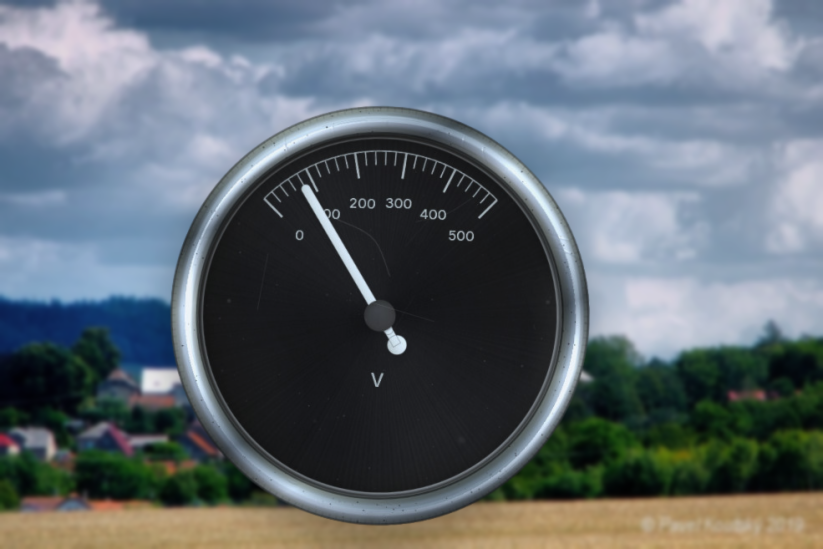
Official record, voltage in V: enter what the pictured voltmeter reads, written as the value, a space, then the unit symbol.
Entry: 80 V
